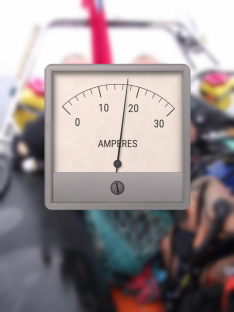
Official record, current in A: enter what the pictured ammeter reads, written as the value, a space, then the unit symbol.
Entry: 17 A
